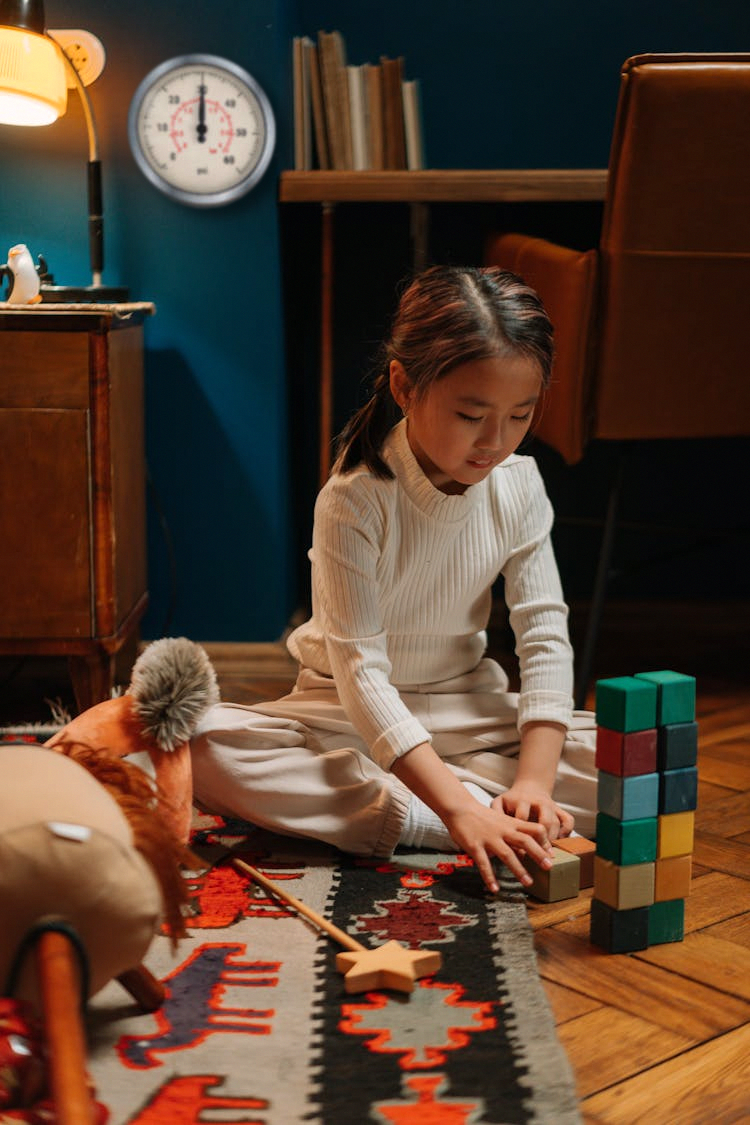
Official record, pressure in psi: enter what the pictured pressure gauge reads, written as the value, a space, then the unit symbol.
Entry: 30 psi
